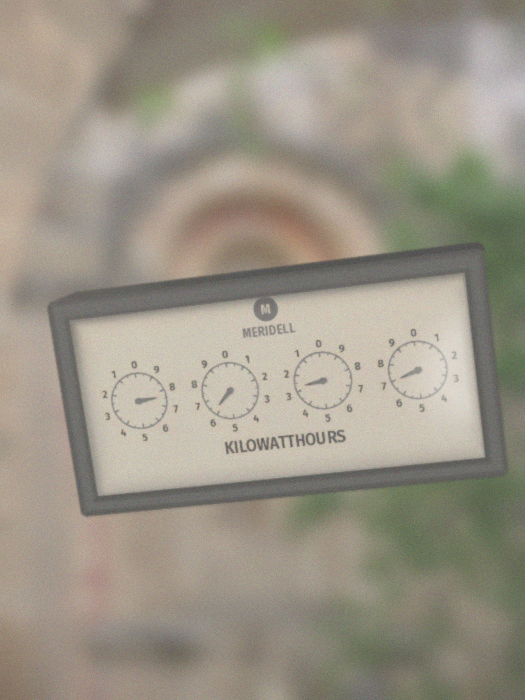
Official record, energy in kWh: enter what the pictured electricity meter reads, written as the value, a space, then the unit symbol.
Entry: 7627 kWh
